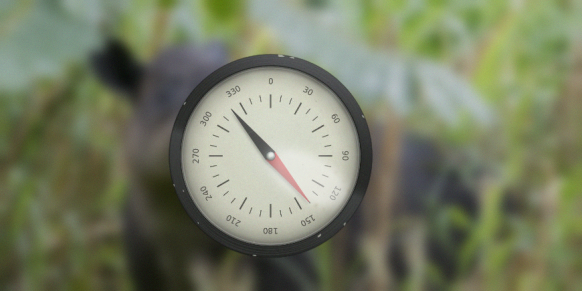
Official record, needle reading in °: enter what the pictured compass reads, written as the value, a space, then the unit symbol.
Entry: 140 °
